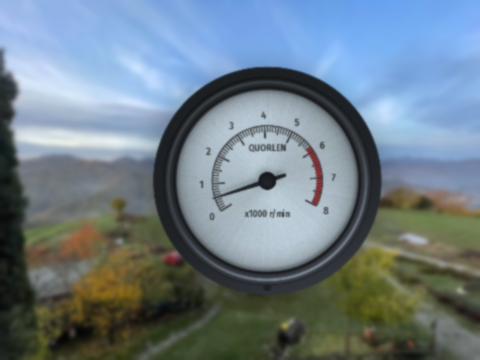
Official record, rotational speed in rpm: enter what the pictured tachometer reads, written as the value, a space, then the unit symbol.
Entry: 500 rpm
